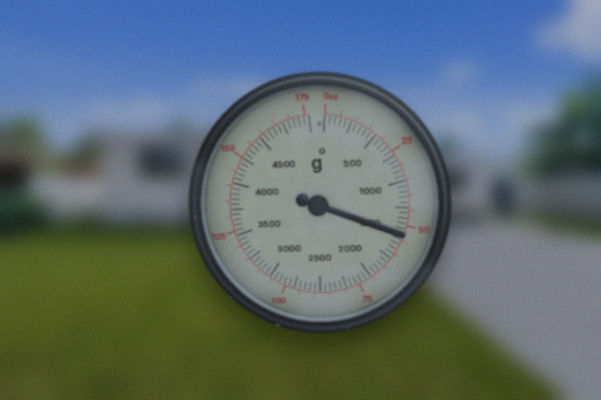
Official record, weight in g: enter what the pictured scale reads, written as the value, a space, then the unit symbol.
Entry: 1500 g
